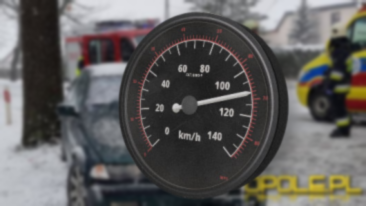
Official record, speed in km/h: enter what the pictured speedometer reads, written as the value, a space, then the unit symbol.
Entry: 110 km/h
